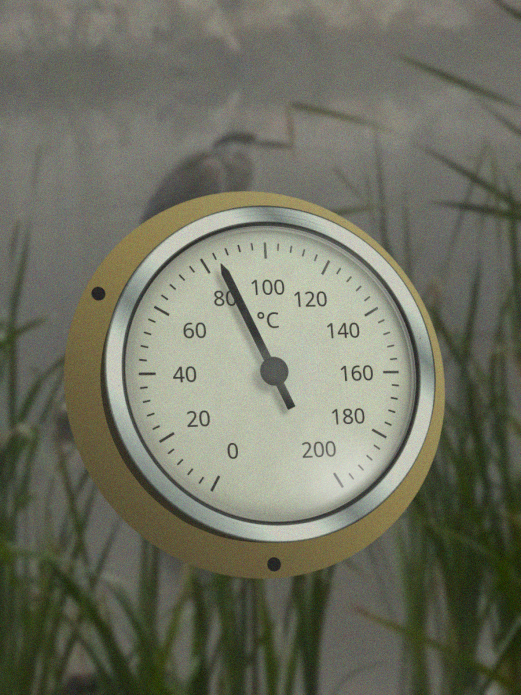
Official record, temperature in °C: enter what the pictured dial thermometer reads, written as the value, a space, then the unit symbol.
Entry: 84 °C
